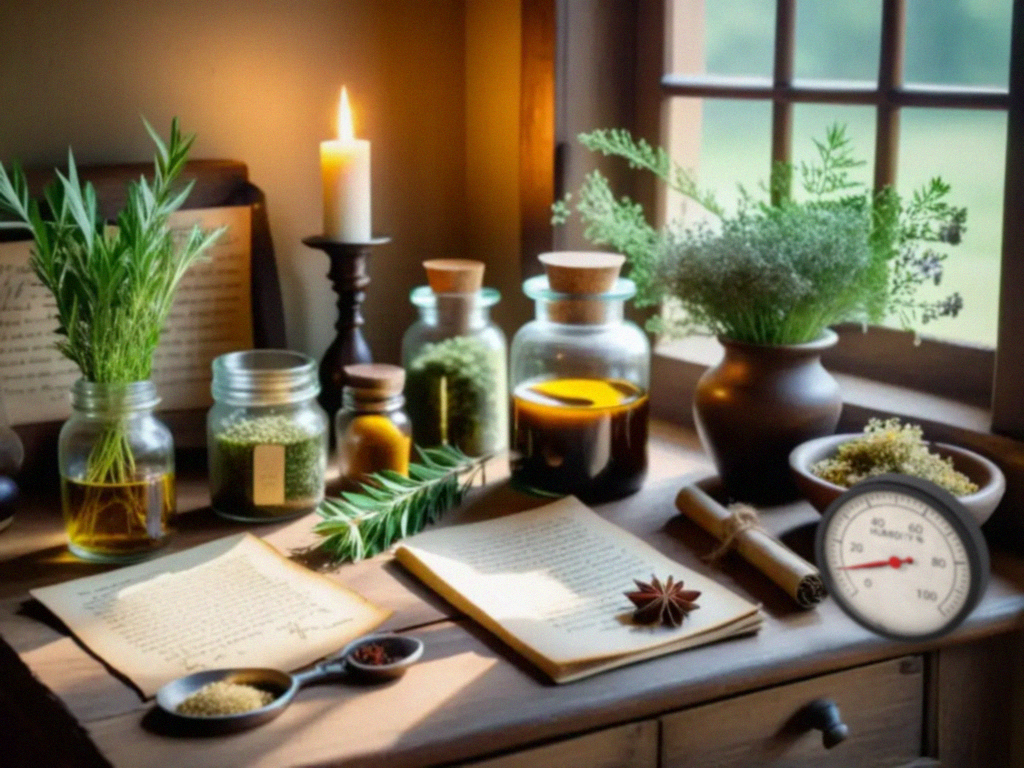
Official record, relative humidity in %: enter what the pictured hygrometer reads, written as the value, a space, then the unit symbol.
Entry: 10 %
